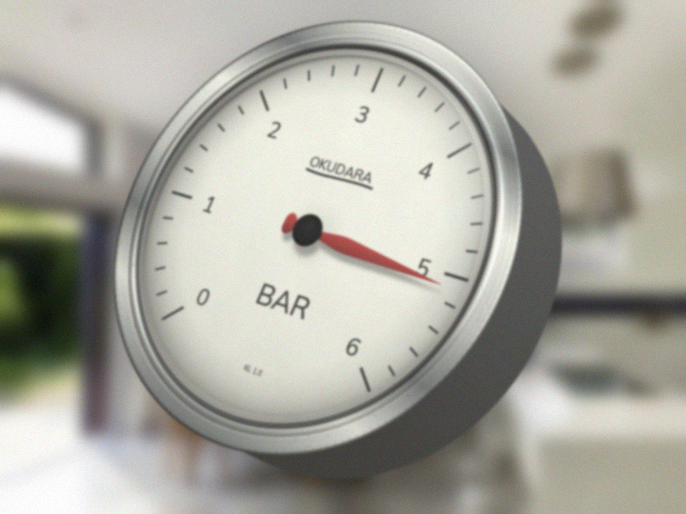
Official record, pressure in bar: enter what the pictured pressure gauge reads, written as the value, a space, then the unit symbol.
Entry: 5.1 bar
